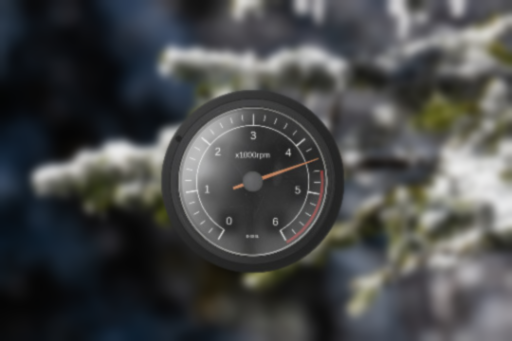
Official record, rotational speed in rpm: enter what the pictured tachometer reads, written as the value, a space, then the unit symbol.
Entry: 4400 rpm
